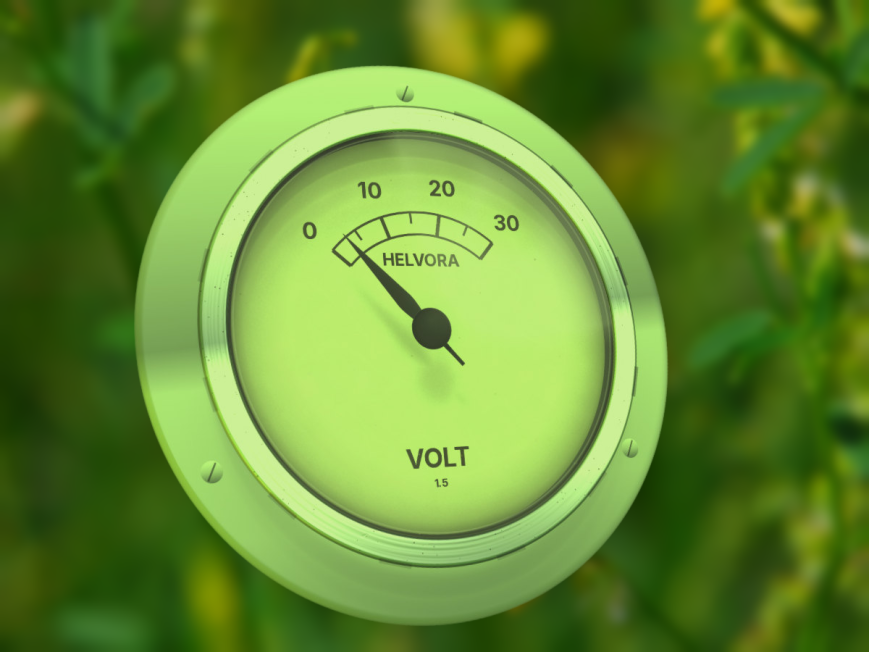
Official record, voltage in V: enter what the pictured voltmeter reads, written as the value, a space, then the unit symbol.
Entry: 2.5 V
